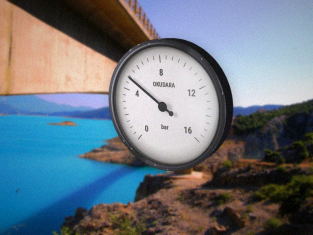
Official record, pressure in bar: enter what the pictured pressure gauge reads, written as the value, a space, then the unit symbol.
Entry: 5 bar
